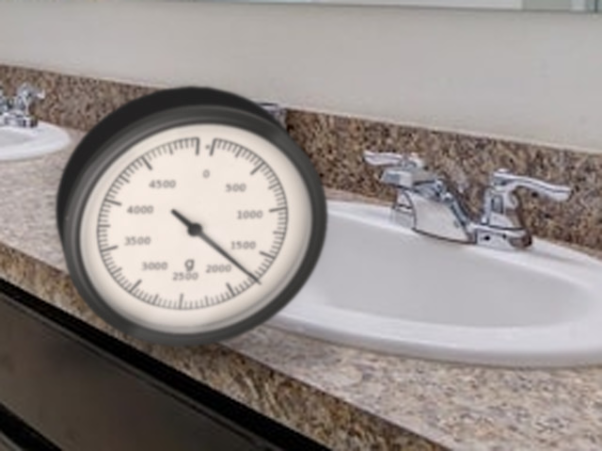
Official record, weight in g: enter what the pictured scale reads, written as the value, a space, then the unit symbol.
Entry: 1750 g
